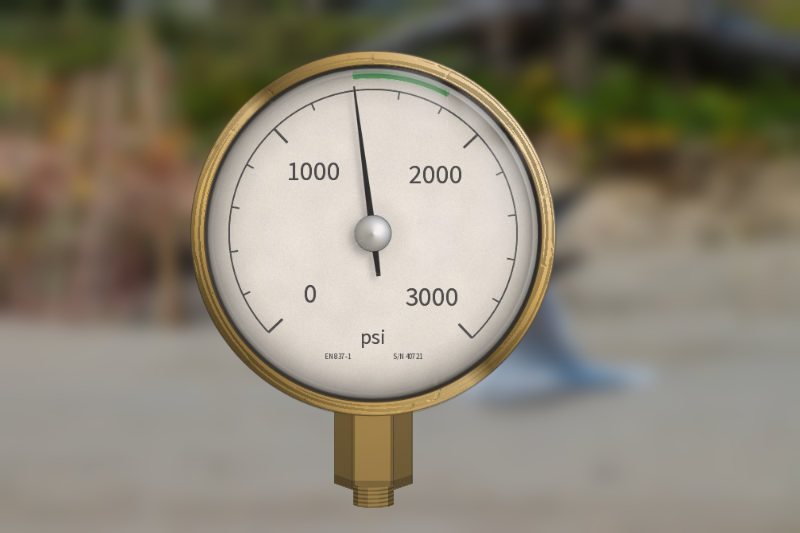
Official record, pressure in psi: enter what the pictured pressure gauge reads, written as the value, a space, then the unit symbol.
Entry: 1400 psi
